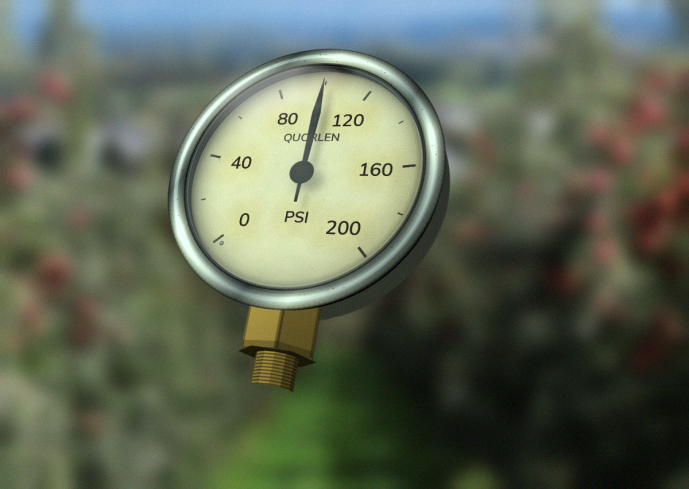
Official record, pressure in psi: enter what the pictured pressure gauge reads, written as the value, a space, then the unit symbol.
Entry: 100 psi
